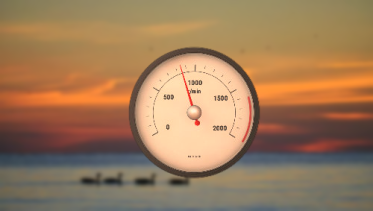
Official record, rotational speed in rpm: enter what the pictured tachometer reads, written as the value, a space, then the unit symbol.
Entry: 850 rpm
